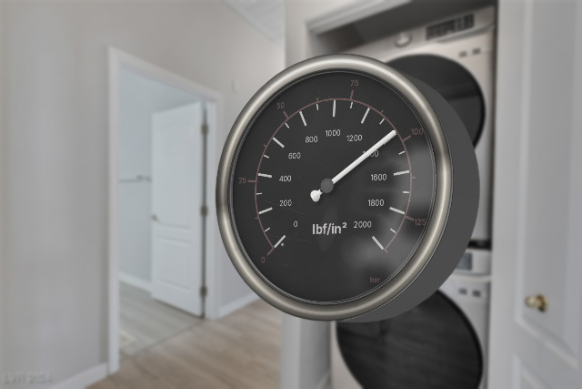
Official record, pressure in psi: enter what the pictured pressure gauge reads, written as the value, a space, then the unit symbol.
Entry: 1400 psi
